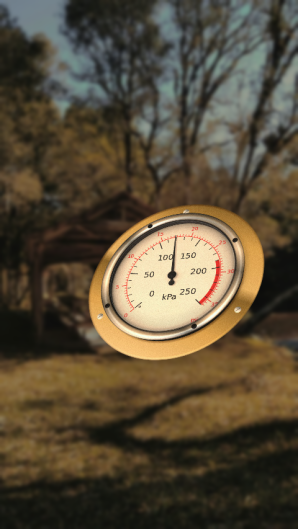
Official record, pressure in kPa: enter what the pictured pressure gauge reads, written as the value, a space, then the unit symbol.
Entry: 120 kPa
